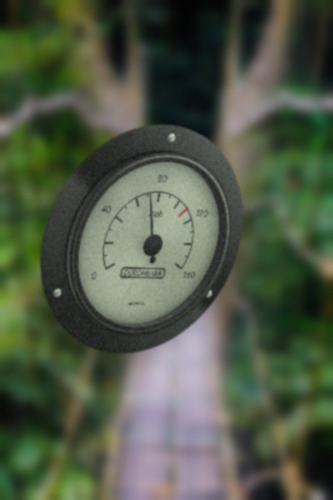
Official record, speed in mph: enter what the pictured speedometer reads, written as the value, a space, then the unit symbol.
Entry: 70 mph
